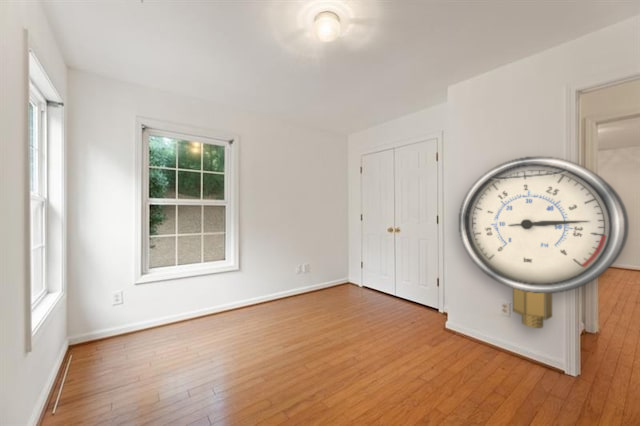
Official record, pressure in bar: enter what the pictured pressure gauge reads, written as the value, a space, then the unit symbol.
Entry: 3.3 bar
